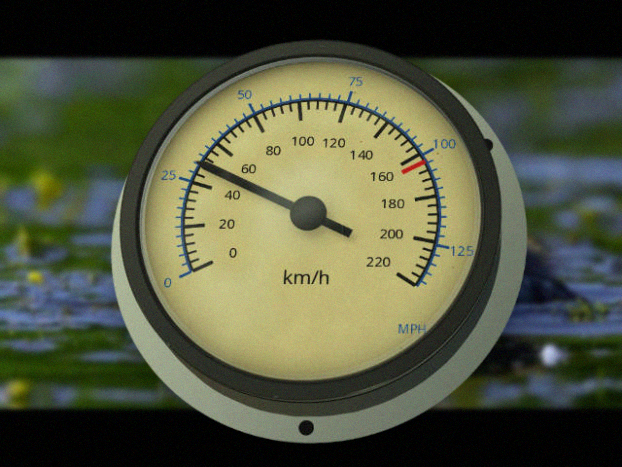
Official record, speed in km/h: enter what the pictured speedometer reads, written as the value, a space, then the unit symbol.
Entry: 48 km/h
